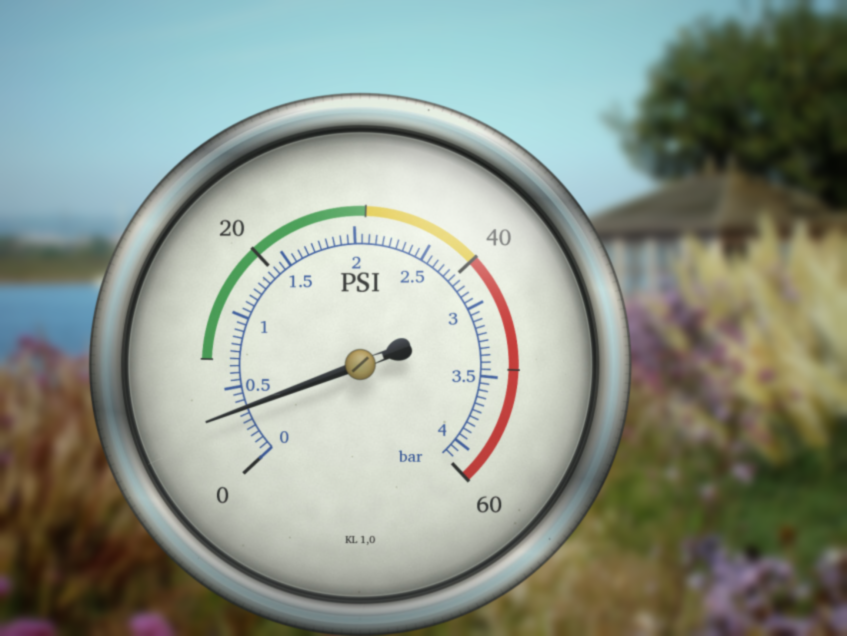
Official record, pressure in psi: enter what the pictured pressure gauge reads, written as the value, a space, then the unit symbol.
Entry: 5 psi
